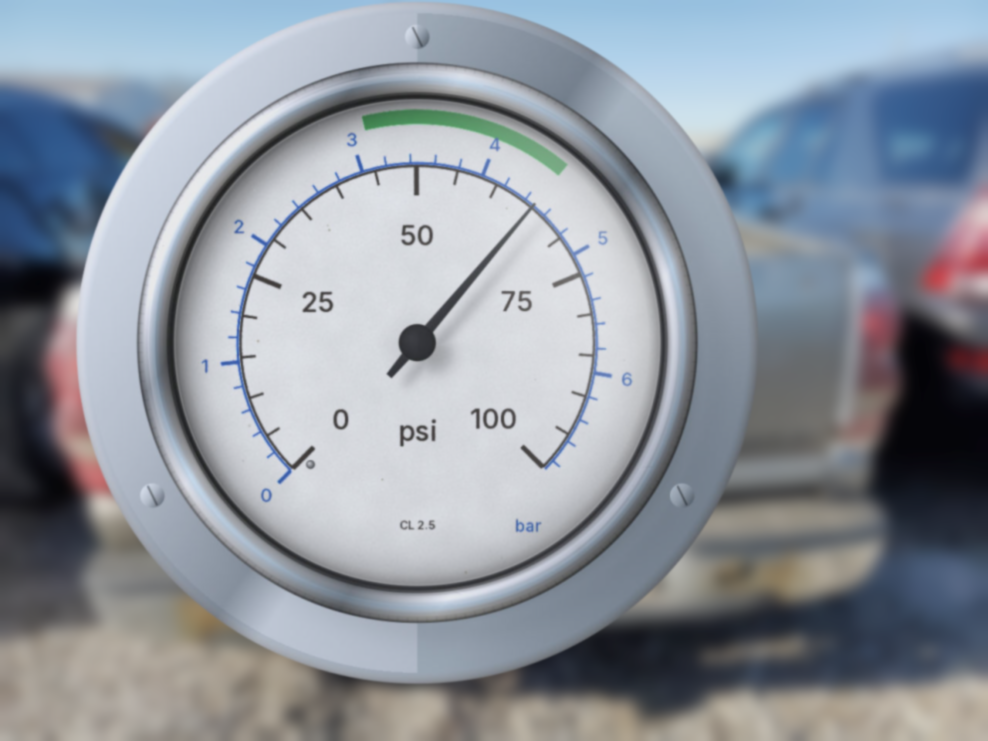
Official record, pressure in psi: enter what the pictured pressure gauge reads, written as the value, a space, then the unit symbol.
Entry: 65 psi
